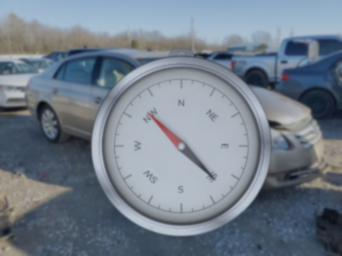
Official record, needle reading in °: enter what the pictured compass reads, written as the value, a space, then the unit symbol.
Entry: 315 °
